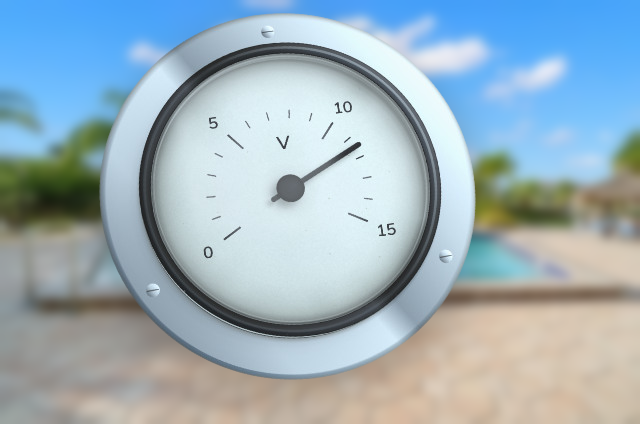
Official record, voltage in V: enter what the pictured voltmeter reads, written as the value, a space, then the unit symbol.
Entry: 11.5 V
